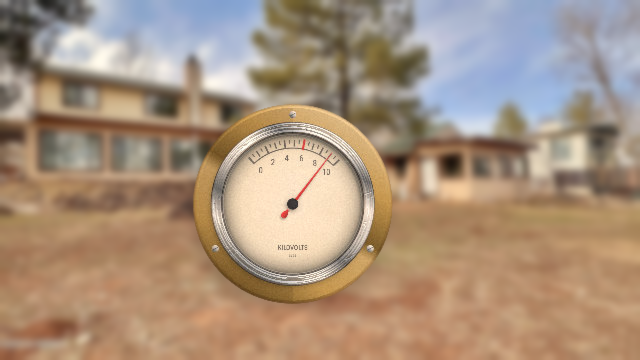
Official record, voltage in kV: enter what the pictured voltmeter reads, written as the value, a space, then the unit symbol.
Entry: 9 kV
